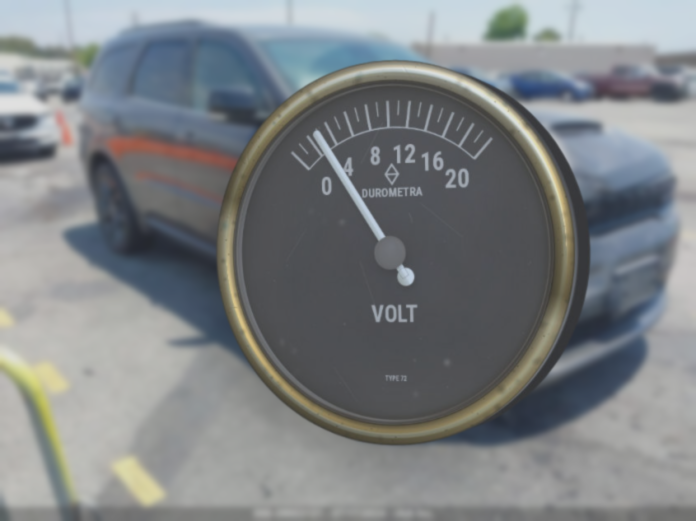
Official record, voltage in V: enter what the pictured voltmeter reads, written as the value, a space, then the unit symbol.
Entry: 3 V
